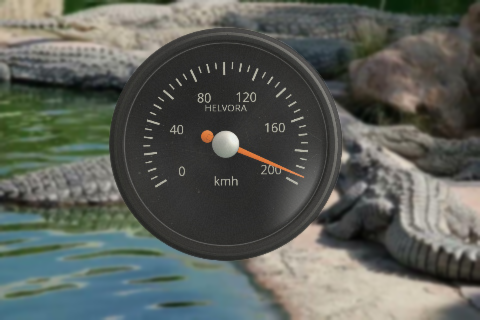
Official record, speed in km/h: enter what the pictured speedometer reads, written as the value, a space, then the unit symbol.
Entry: 195 km/h
